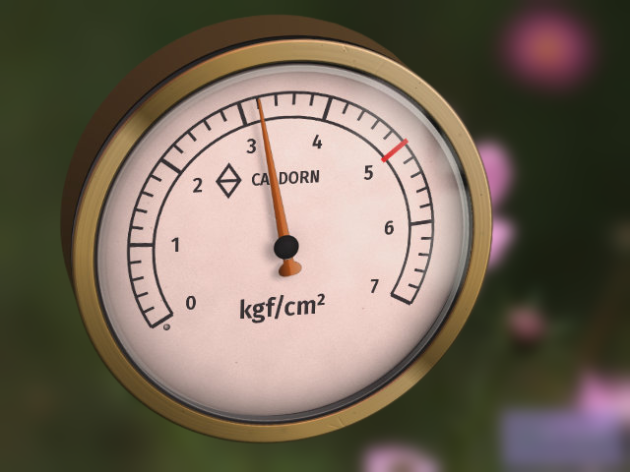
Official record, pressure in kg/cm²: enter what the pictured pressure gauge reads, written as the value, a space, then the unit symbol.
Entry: 3.2 kg/cm²
